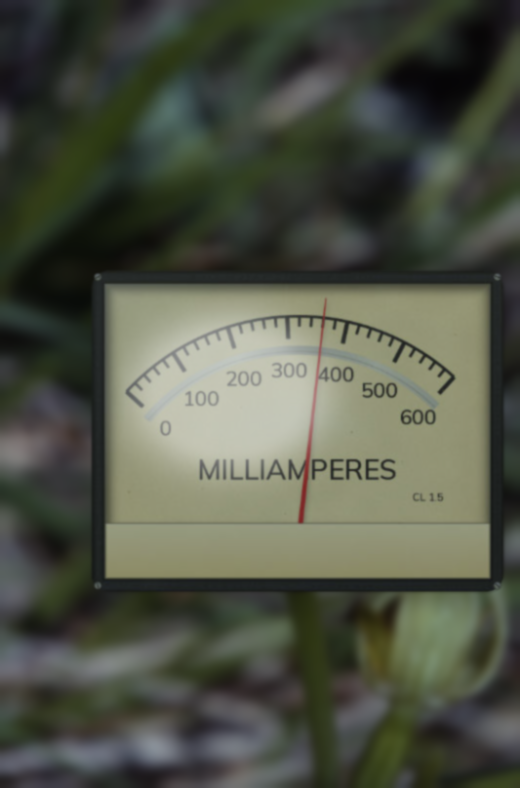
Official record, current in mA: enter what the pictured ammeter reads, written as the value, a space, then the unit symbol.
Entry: 360 mA
